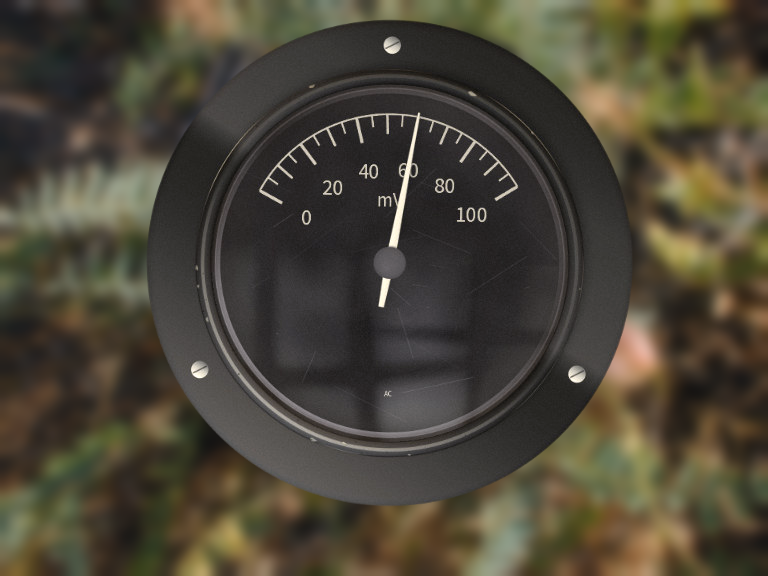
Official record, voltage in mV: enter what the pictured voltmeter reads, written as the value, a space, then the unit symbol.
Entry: 60 mV
